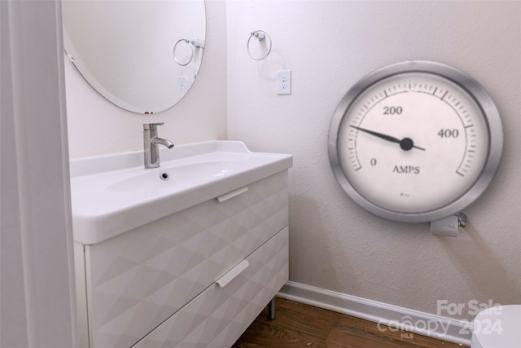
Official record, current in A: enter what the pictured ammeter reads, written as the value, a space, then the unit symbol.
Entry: 100 A
